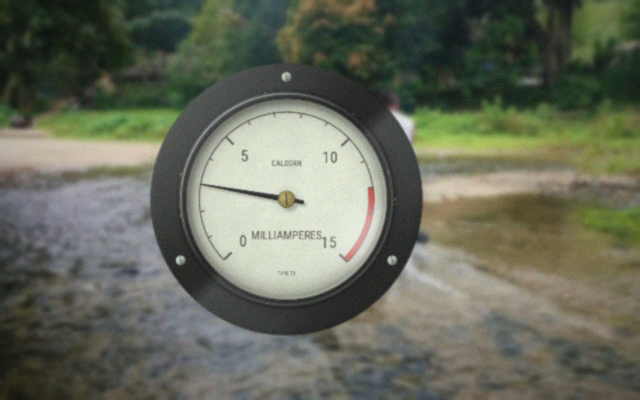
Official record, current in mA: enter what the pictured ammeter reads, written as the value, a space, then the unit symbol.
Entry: 3 mA
